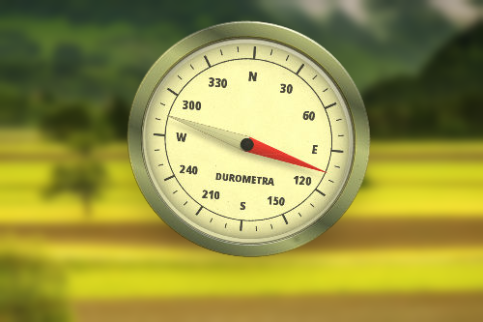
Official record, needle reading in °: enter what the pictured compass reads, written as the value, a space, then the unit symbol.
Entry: 105 °
